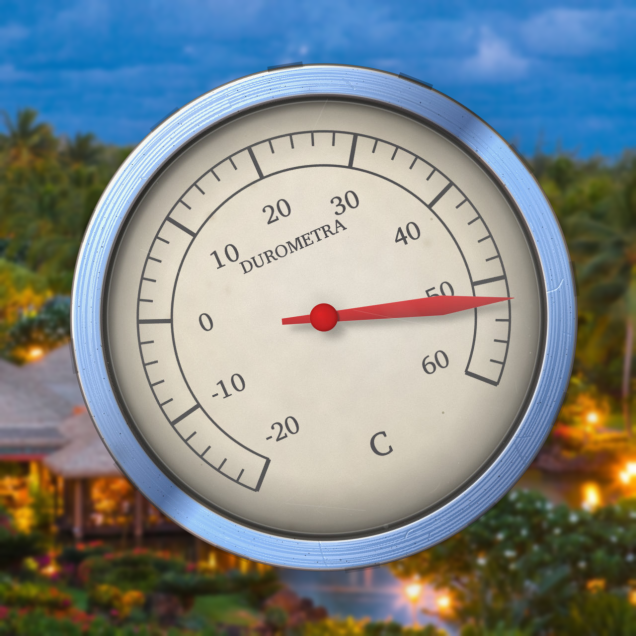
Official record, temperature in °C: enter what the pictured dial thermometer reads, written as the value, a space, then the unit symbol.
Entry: 52 °C
